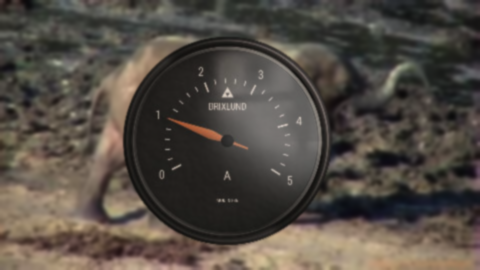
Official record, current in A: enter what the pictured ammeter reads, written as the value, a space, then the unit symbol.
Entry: 1 A
